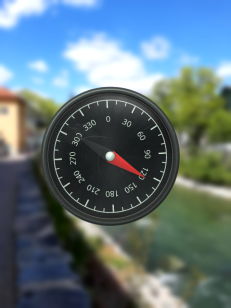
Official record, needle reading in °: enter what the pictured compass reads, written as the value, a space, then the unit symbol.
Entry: 125 °
